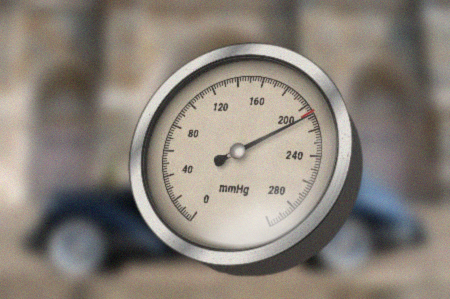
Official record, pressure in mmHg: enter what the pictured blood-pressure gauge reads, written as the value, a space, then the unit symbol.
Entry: 210 mmHg
